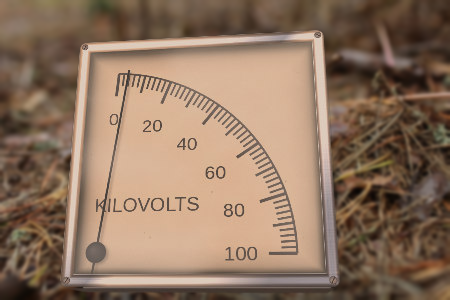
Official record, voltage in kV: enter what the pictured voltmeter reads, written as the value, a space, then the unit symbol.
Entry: 4 kV
